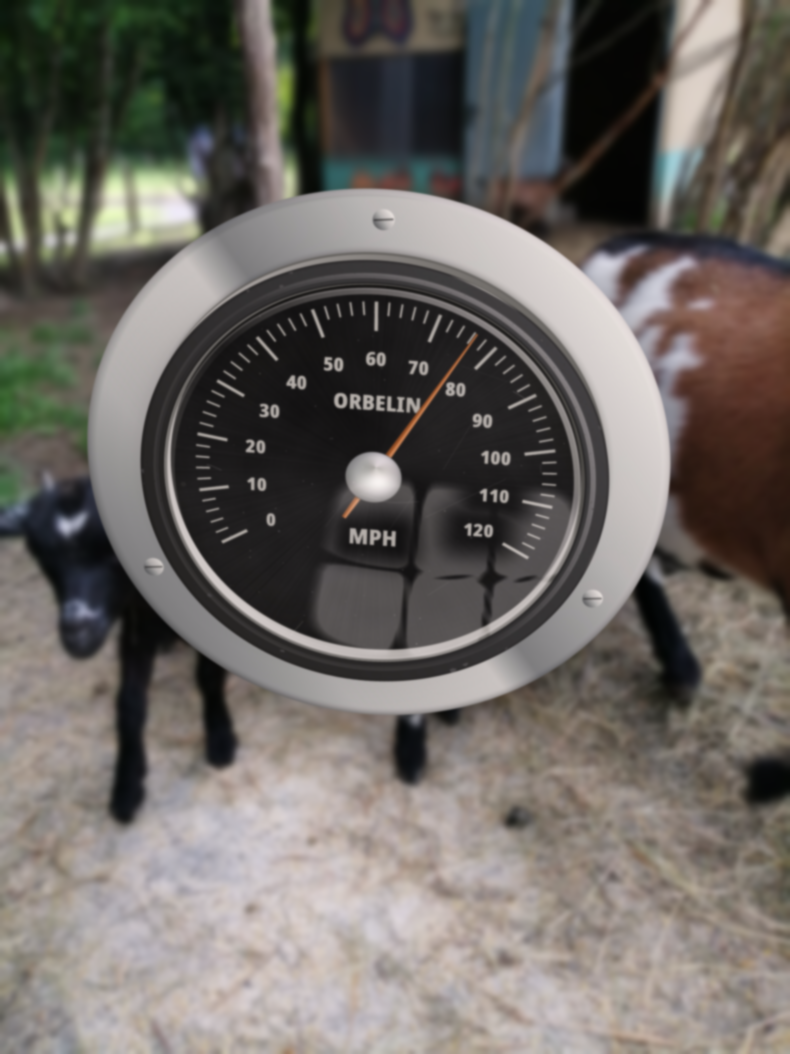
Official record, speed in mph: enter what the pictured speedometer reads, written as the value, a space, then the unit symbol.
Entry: 76 mph
